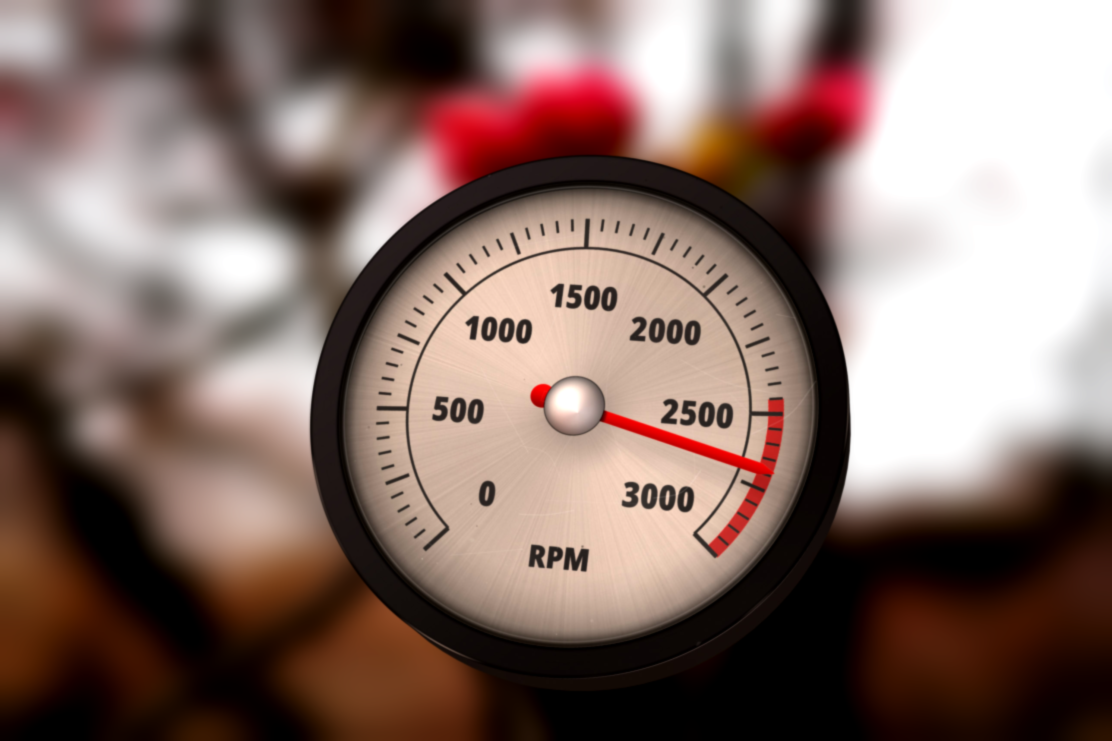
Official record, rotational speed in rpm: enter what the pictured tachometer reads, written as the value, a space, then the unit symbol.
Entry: 2700 rpm
